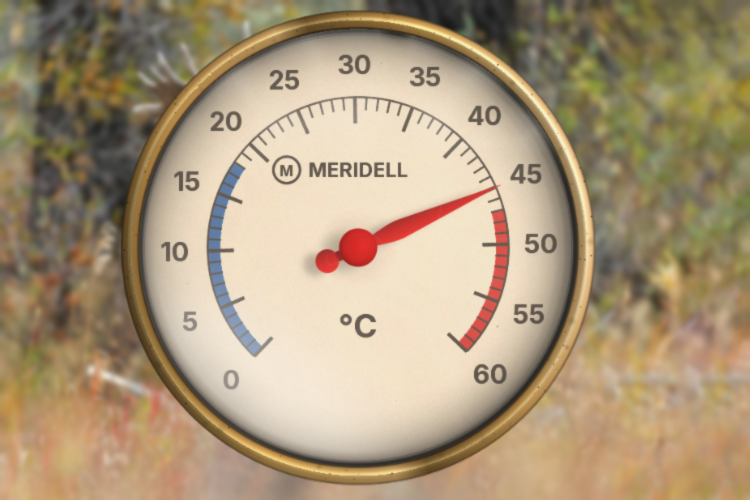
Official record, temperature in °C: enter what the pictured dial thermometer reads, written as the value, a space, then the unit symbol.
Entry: 45 °C
